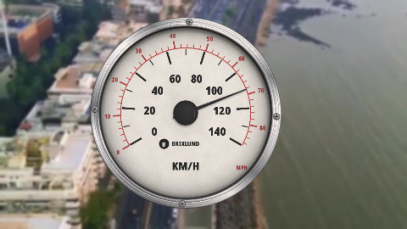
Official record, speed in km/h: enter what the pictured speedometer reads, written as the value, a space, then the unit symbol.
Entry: 110 km/h
